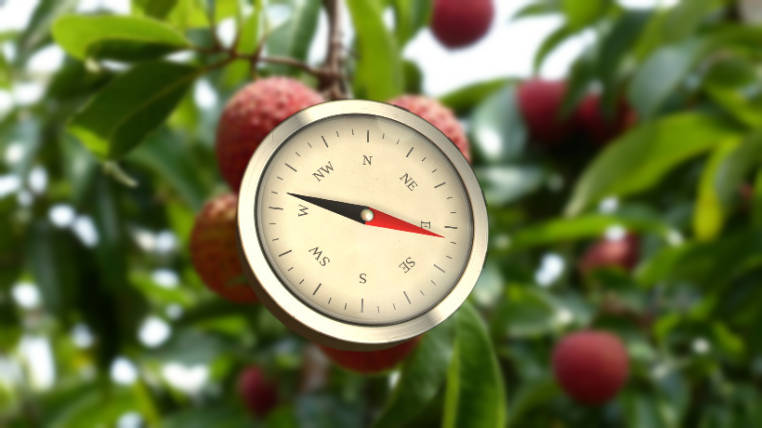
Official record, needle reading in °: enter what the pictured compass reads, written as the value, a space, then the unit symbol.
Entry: 100 °
